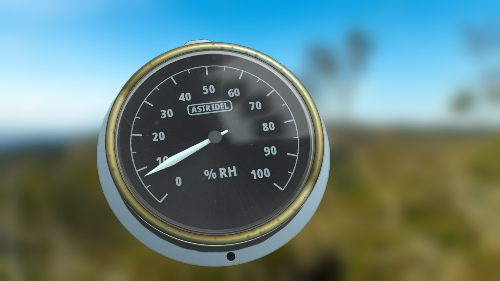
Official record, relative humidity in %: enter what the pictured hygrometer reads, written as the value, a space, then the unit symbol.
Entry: 7.5 %
